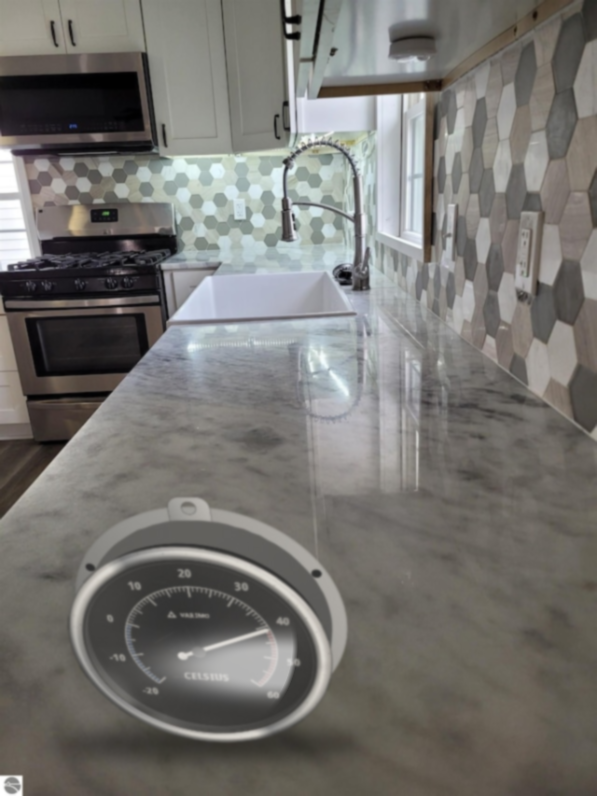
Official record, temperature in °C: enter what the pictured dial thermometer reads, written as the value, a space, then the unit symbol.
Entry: 40 °C
